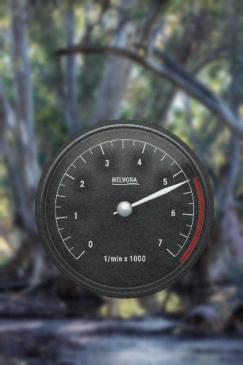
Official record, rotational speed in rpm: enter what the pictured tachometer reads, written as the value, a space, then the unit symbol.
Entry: 5250 rpm
